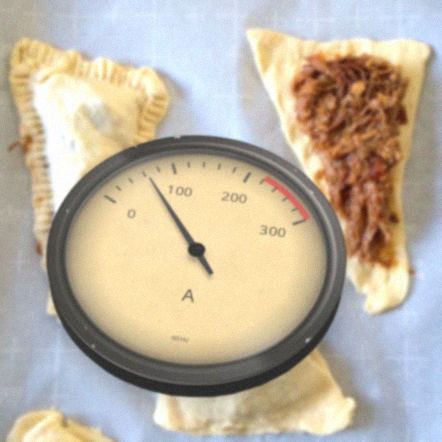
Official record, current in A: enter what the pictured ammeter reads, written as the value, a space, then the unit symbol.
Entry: 60 A
